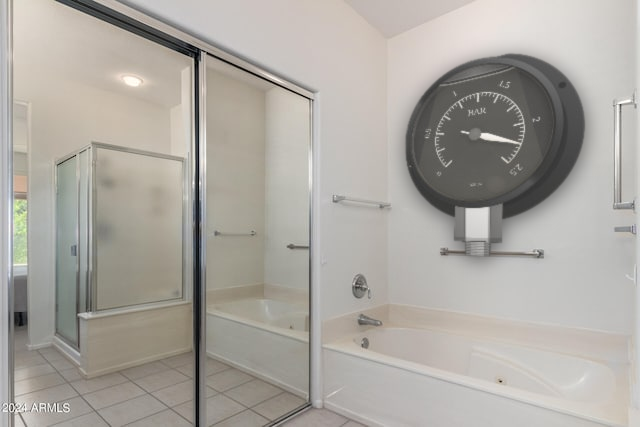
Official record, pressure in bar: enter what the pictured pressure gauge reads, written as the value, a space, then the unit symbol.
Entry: 2.25 bar
